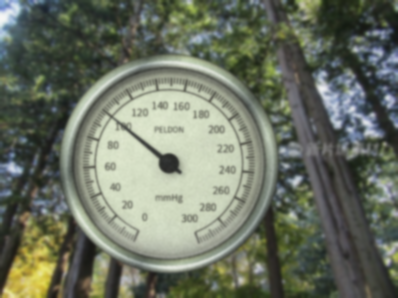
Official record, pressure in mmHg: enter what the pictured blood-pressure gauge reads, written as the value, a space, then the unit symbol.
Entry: 100 mmHg
